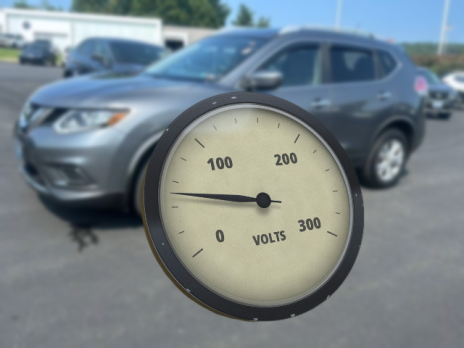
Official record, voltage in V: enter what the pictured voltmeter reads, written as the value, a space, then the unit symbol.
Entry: 50 V
